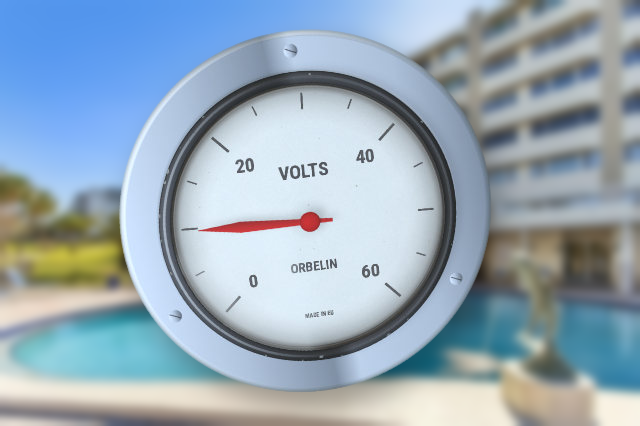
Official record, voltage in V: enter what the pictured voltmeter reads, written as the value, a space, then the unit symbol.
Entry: 10 V
